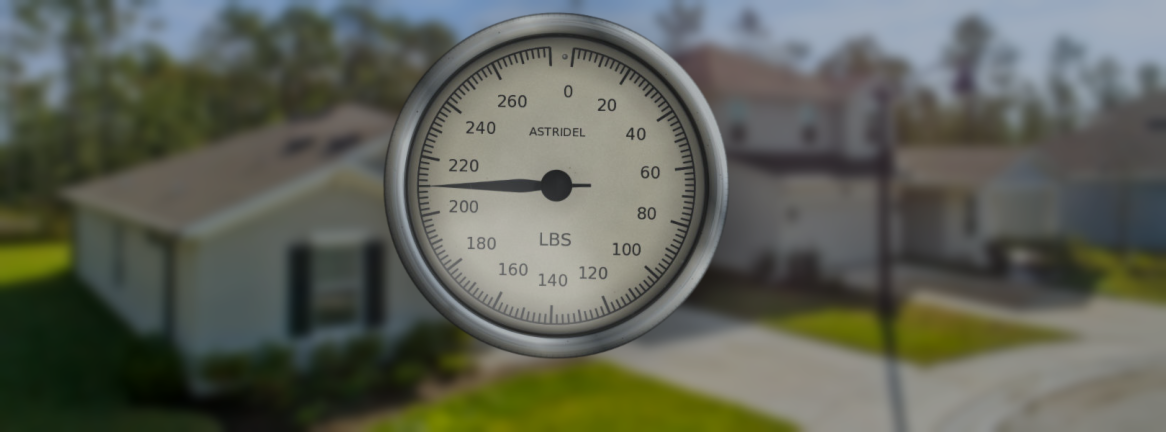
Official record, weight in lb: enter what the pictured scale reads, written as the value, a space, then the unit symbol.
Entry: 210 lb
